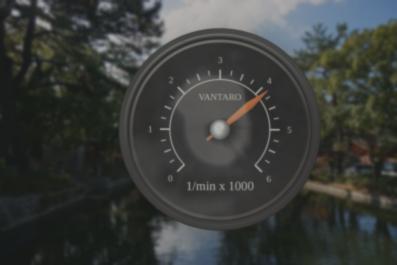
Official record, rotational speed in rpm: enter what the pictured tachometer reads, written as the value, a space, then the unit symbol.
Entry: 4125 rpm
